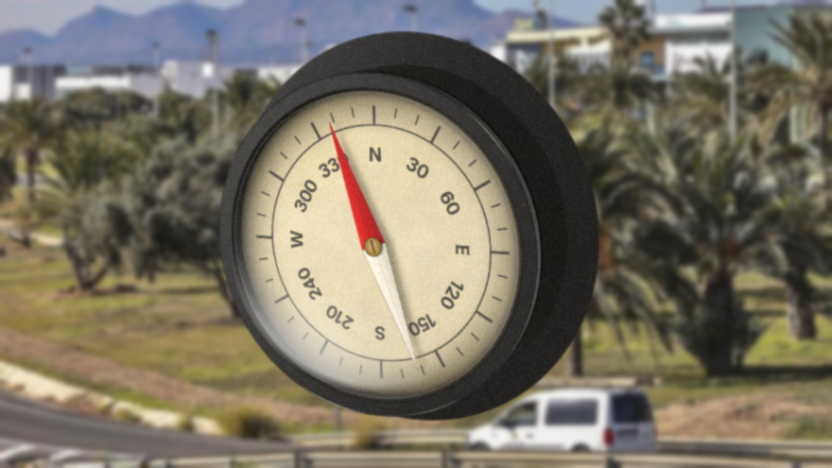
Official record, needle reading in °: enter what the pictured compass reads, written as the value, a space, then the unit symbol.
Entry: 340 °
